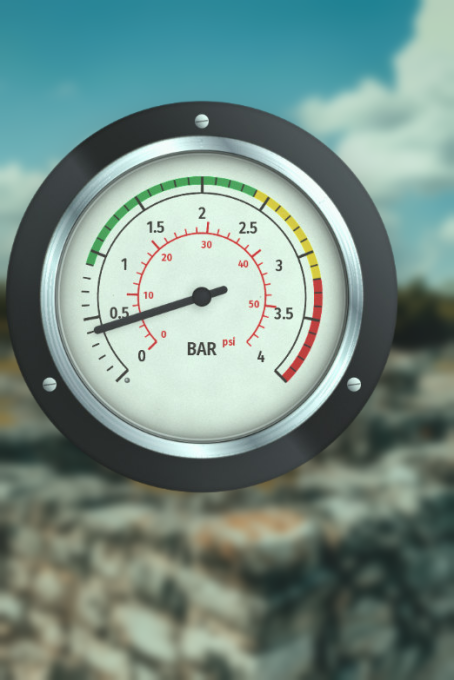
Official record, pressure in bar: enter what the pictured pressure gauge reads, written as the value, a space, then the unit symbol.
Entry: 0.4 bar
